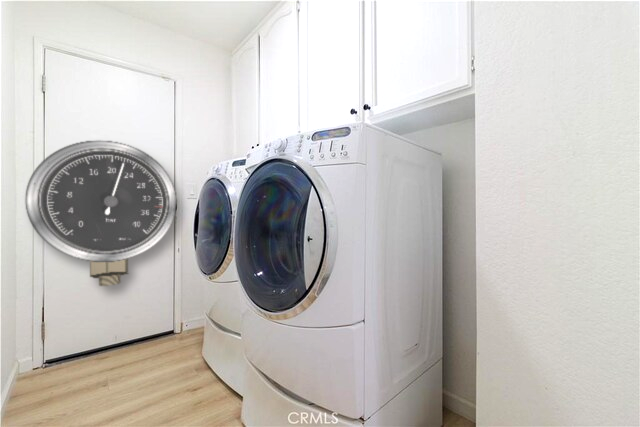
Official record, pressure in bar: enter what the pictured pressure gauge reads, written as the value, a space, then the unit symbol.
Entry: 22 bar
